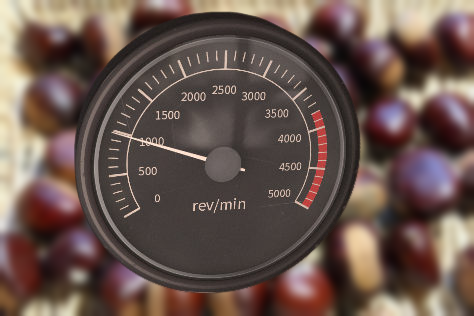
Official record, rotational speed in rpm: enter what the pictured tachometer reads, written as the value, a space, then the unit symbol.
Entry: 1000 rpm
